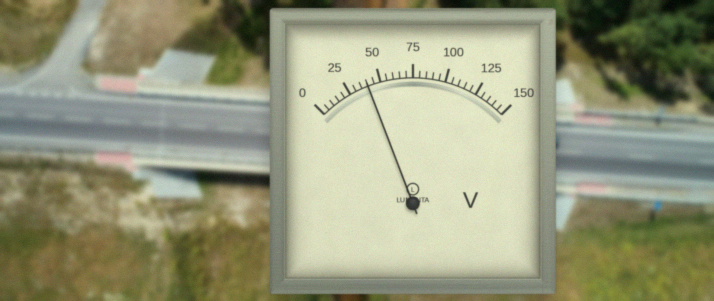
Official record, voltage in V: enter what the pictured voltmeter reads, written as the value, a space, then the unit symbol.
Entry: 40 V
